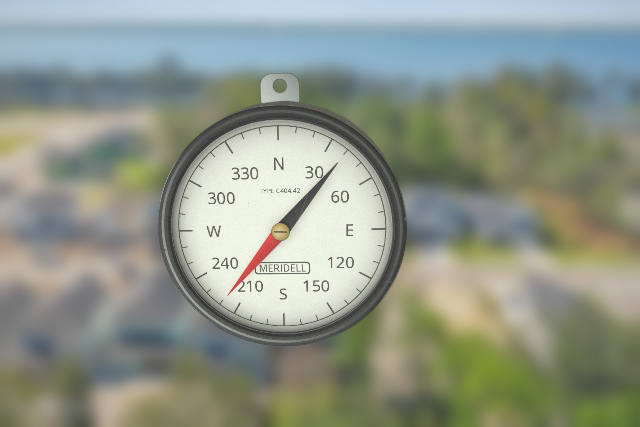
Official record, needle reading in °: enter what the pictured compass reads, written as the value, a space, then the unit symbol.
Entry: 220 °
